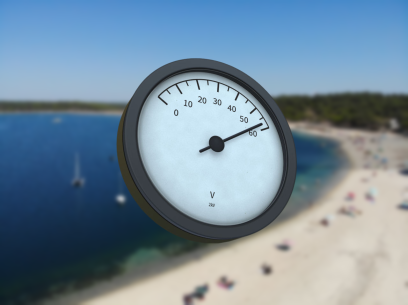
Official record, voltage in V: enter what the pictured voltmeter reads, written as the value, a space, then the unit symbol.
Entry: 57.5 V
